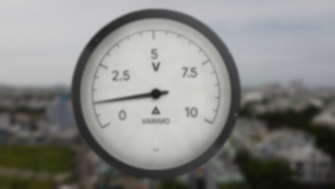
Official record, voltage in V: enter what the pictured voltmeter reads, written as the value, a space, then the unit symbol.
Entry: 1 V
